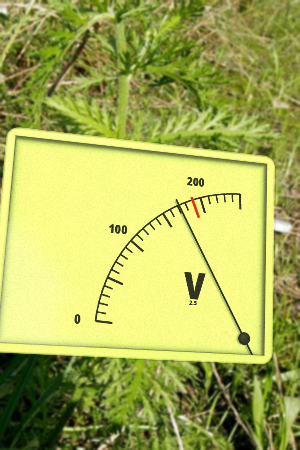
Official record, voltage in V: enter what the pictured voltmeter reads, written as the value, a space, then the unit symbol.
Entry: 170 V
